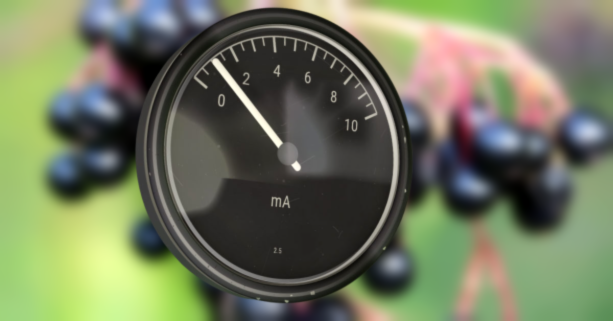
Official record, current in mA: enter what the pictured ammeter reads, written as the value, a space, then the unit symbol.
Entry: 1 mA
